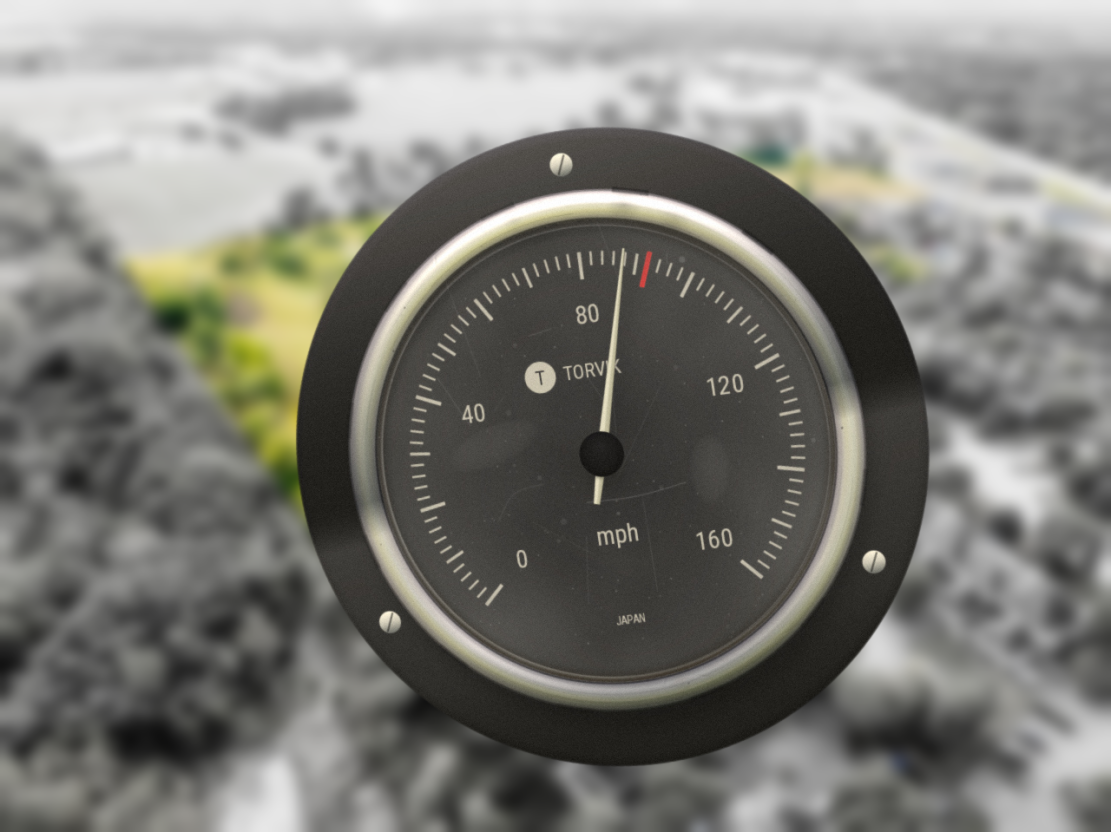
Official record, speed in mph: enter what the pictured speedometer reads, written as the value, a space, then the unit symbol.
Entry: 88 mph
